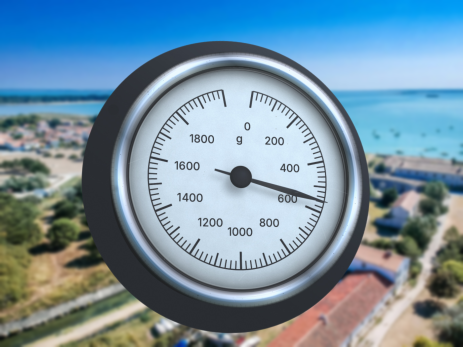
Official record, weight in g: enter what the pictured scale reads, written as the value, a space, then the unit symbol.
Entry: 560 g
